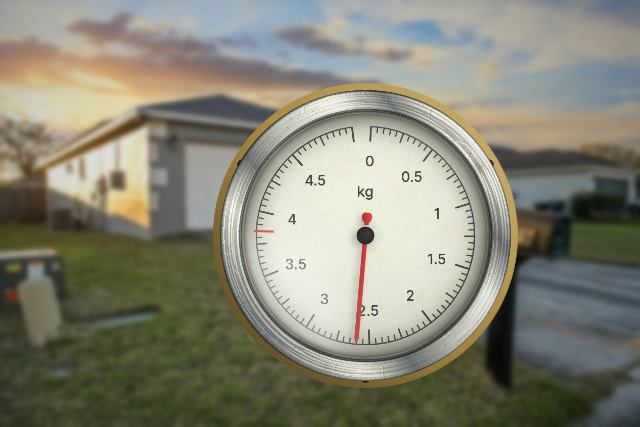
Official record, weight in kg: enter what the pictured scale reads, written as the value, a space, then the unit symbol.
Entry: 2.6 kg
